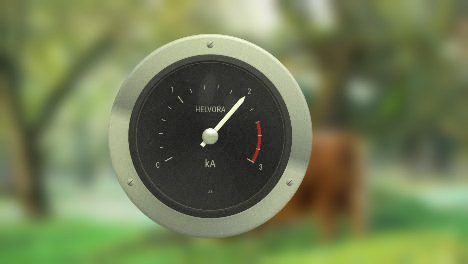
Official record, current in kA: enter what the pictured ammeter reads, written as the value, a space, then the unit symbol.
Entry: 2 kA
